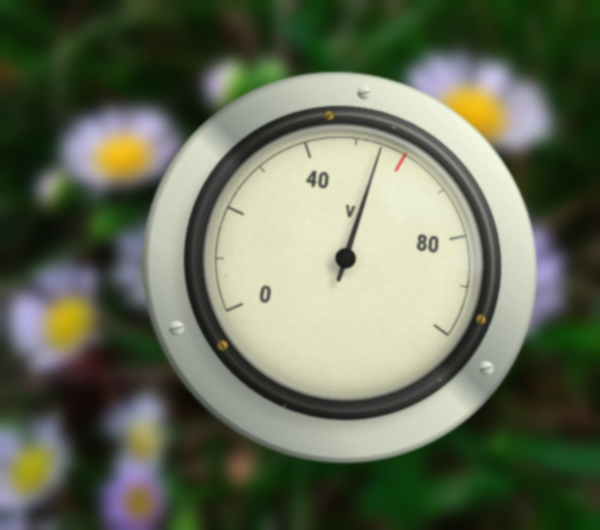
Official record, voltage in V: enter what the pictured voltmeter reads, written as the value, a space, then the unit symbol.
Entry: 55 V
